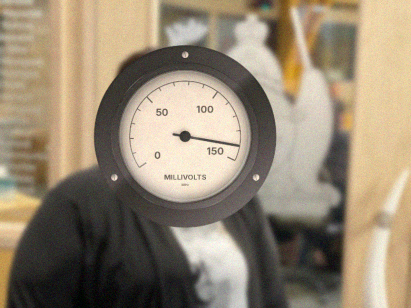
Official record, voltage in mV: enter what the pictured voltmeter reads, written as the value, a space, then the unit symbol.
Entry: 140 mV
